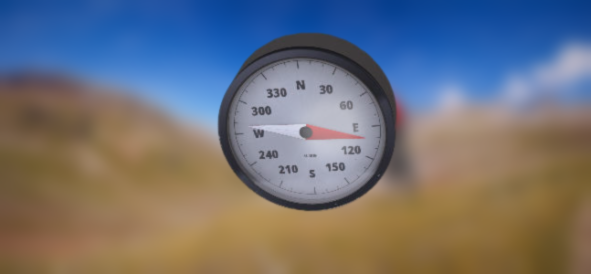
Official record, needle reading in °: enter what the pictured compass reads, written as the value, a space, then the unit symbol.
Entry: 100 °
